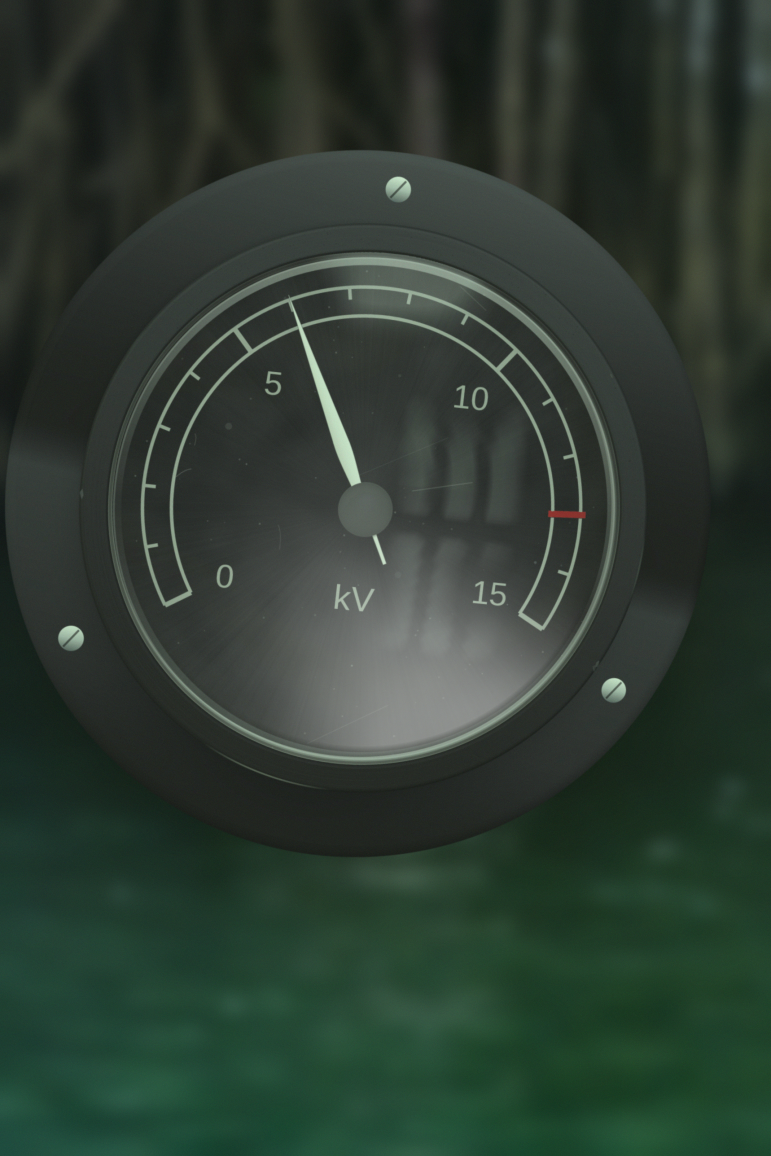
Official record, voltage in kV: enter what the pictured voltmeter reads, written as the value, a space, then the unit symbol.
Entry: 6 kV
